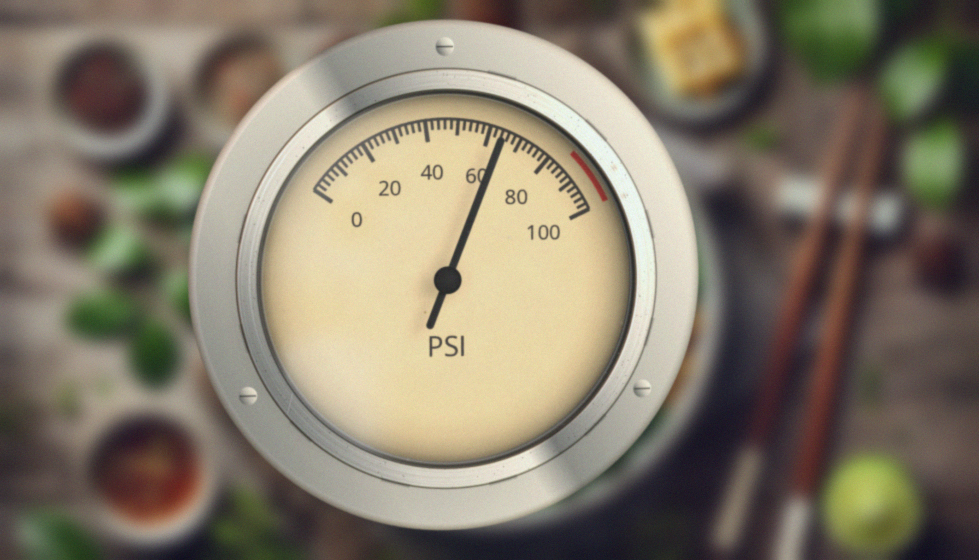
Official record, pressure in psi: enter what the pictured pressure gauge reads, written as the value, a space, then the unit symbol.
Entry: 64 psi
